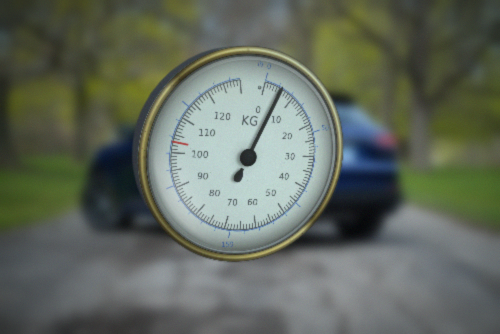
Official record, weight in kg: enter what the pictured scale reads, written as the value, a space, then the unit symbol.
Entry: 5 kg
